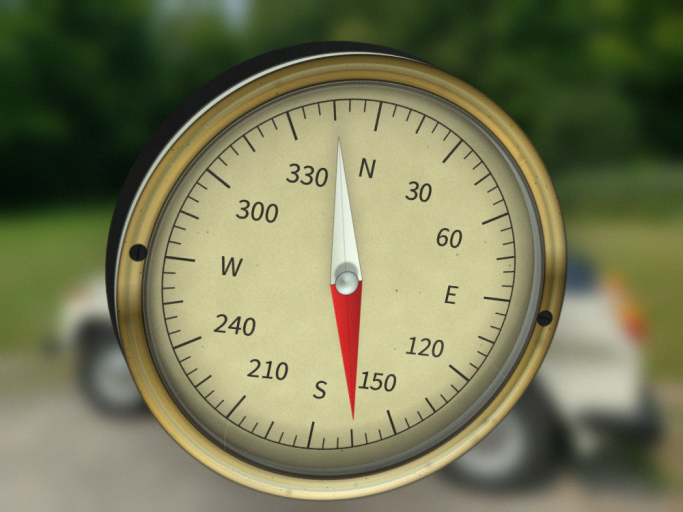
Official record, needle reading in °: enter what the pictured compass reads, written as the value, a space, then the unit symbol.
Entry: 165 °
